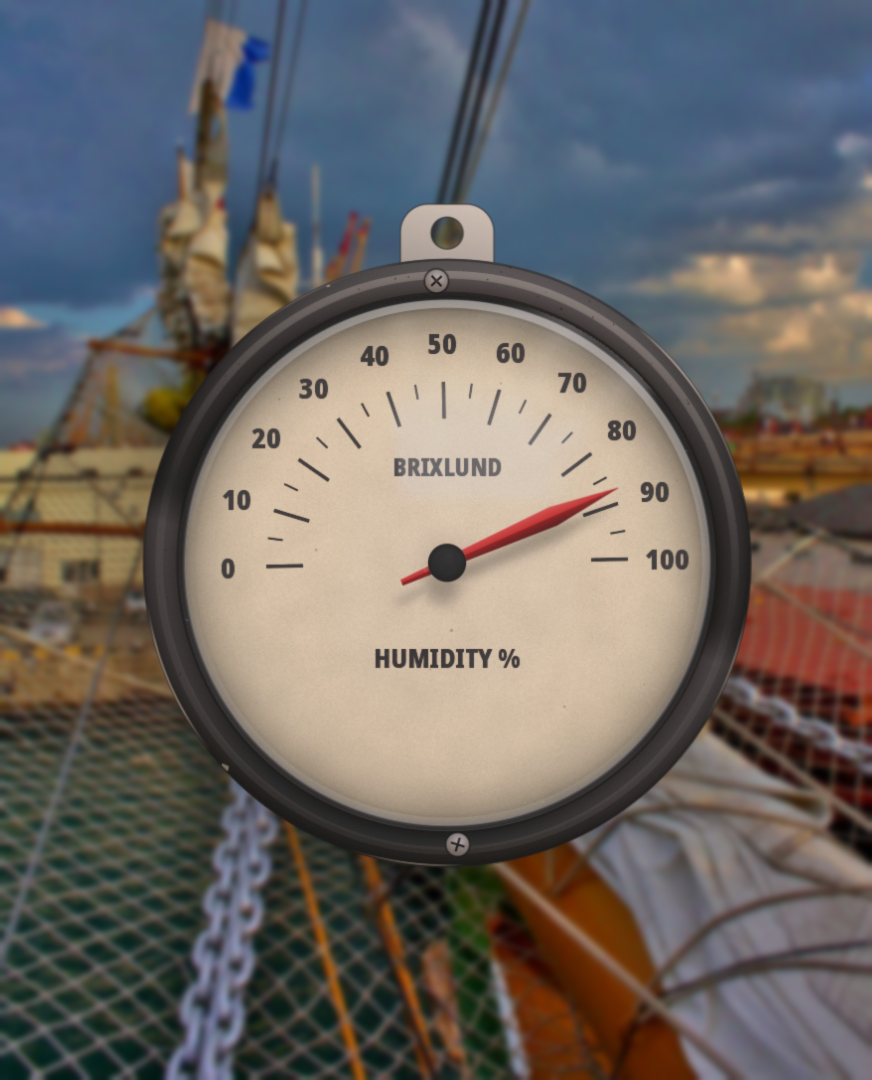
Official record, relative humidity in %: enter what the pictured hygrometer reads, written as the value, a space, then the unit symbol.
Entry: 87.5 %
